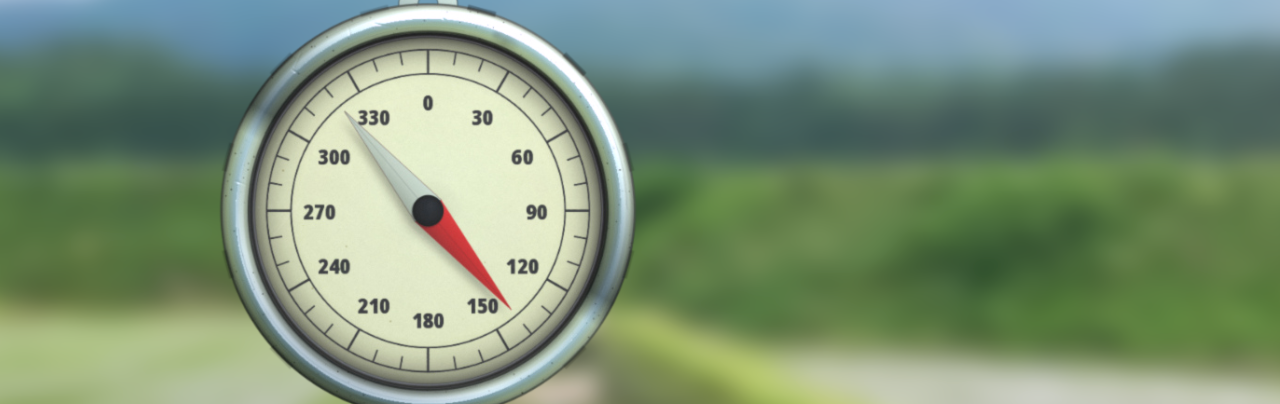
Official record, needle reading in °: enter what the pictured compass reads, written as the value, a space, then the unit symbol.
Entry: 140 °
